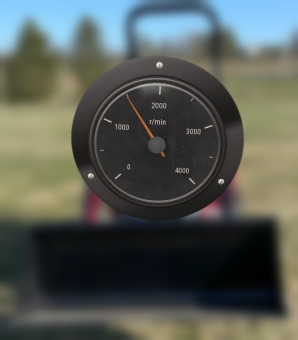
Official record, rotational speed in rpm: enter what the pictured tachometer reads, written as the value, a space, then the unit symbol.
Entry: 1500 rpm
